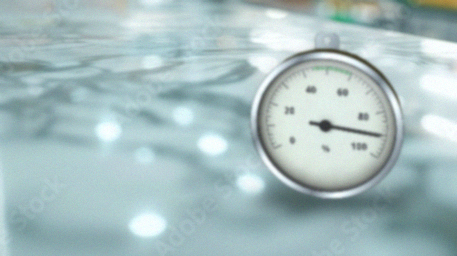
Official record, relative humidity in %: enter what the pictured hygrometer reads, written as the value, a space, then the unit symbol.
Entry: 90 %
